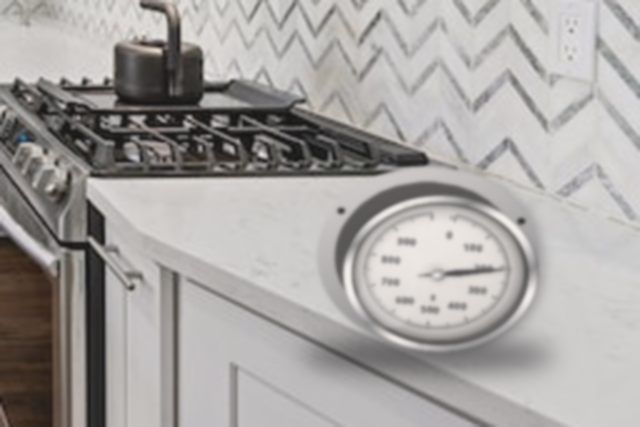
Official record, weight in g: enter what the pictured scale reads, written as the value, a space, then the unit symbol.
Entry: 200 g
